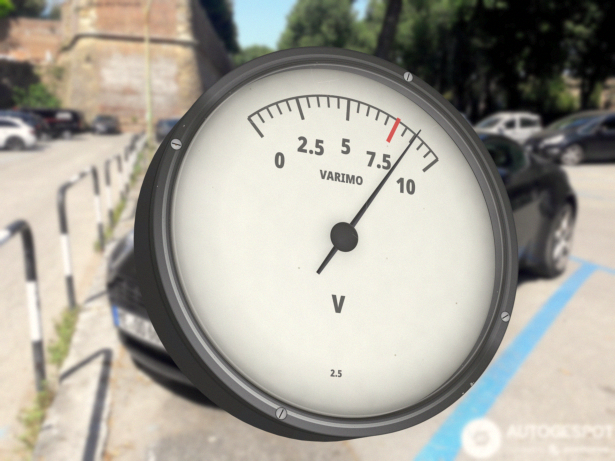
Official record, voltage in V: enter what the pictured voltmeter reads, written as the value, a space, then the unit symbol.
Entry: 8.5 V
